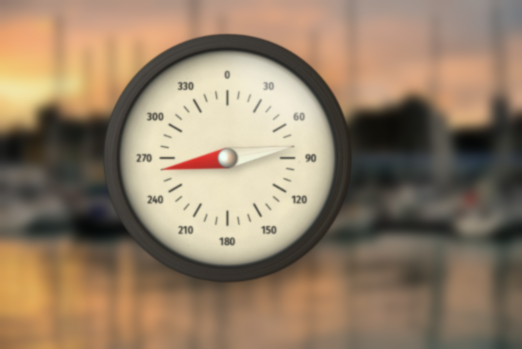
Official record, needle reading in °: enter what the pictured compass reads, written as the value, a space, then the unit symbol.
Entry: 260 °
